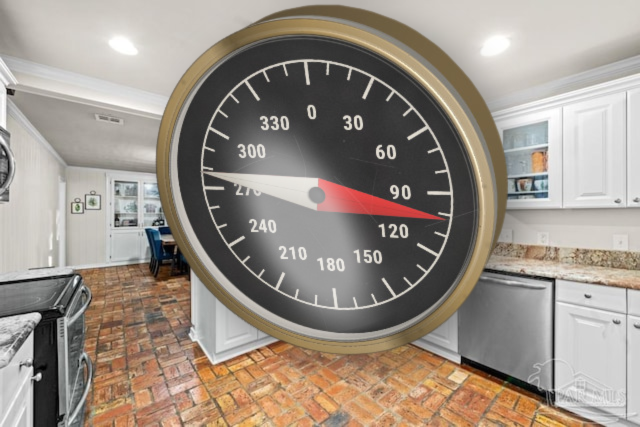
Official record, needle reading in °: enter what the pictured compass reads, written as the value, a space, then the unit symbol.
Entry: 100 °
